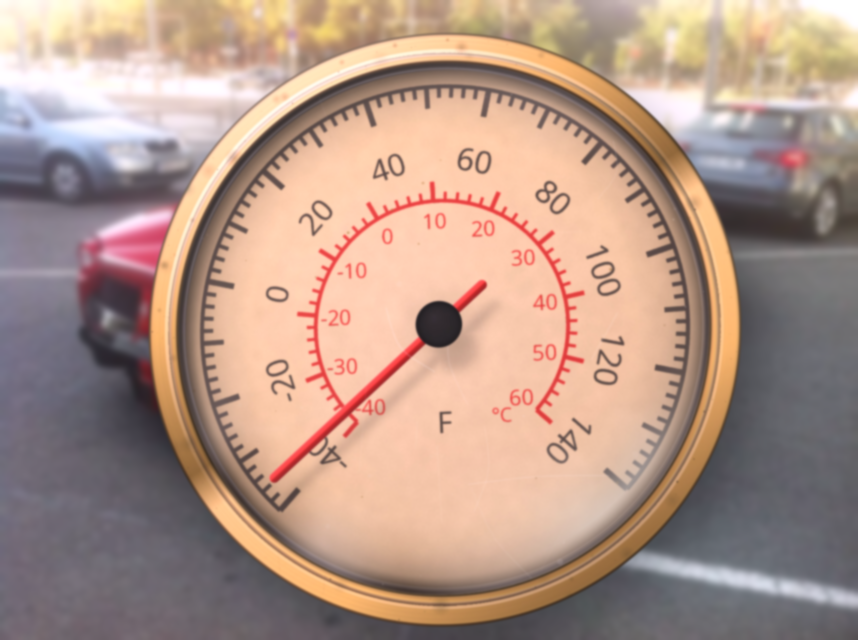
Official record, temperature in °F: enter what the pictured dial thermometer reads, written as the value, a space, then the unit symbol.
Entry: -36 °F
